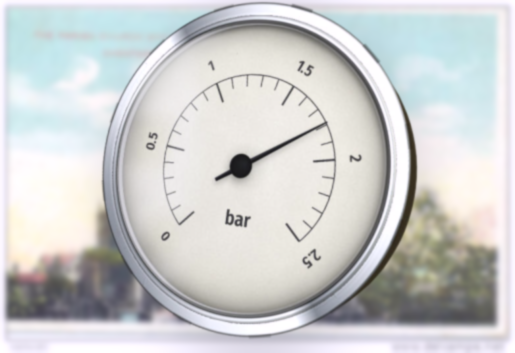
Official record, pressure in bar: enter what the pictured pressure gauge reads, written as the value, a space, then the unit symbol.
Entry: 1.8 bar
